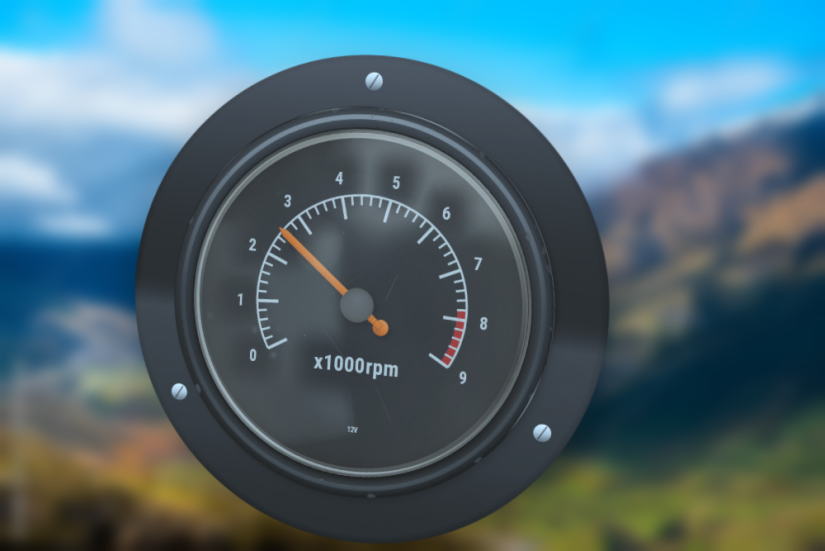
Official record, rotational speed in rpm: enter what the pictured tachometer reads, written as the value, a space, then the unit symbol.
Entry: 2600 rpm
